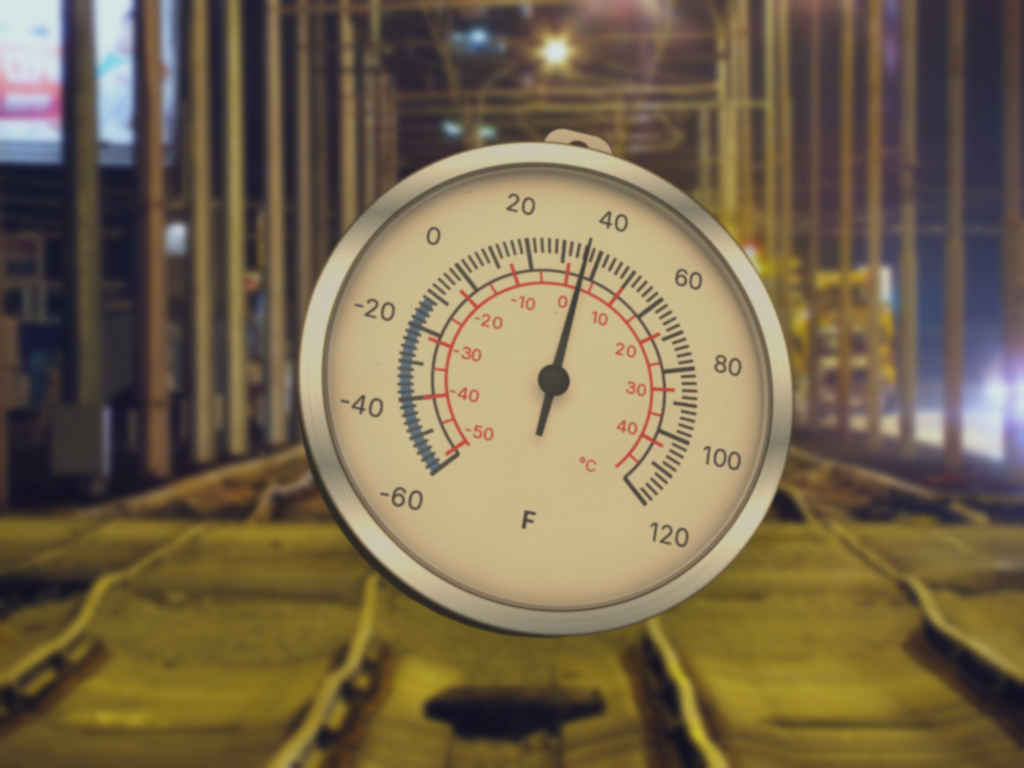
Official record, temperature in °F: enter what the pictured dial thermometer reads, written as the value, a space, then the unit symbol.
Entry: 36 °F
